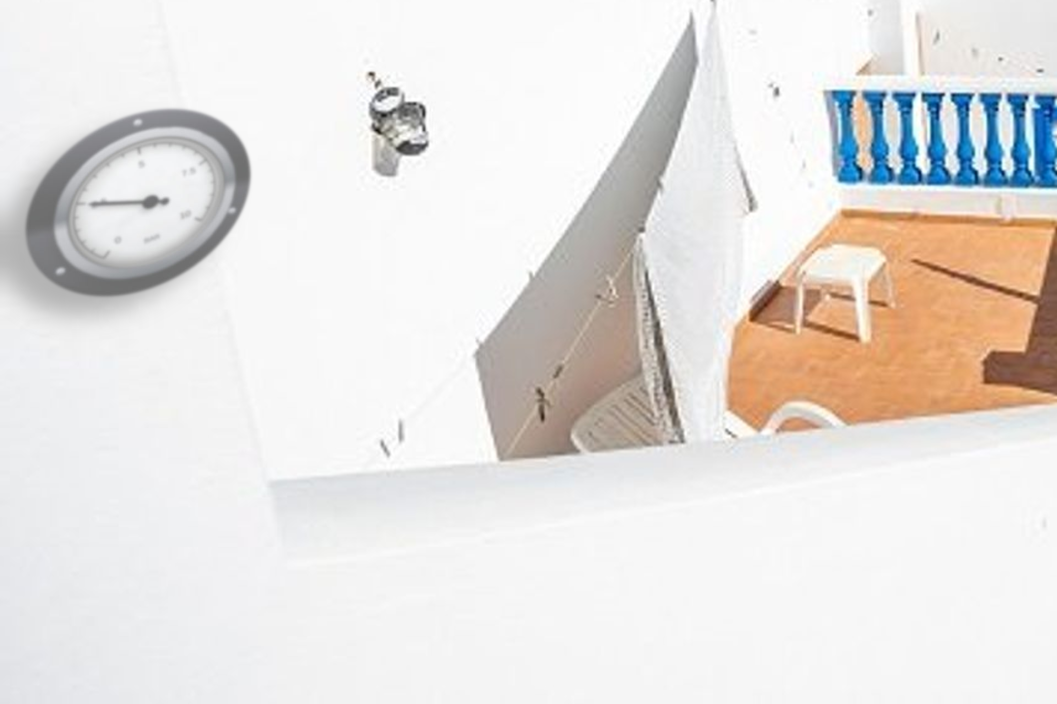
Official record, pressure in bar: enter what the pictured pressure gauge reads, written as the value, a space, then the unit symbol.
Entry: 2.5 bar
